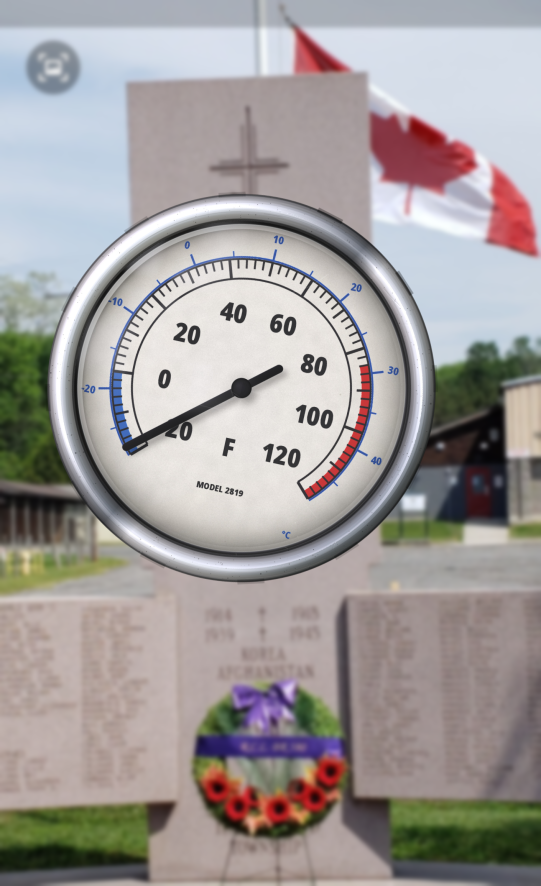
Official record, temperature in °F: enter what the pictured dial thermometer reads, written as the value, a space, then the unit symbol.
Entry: -18 °F
